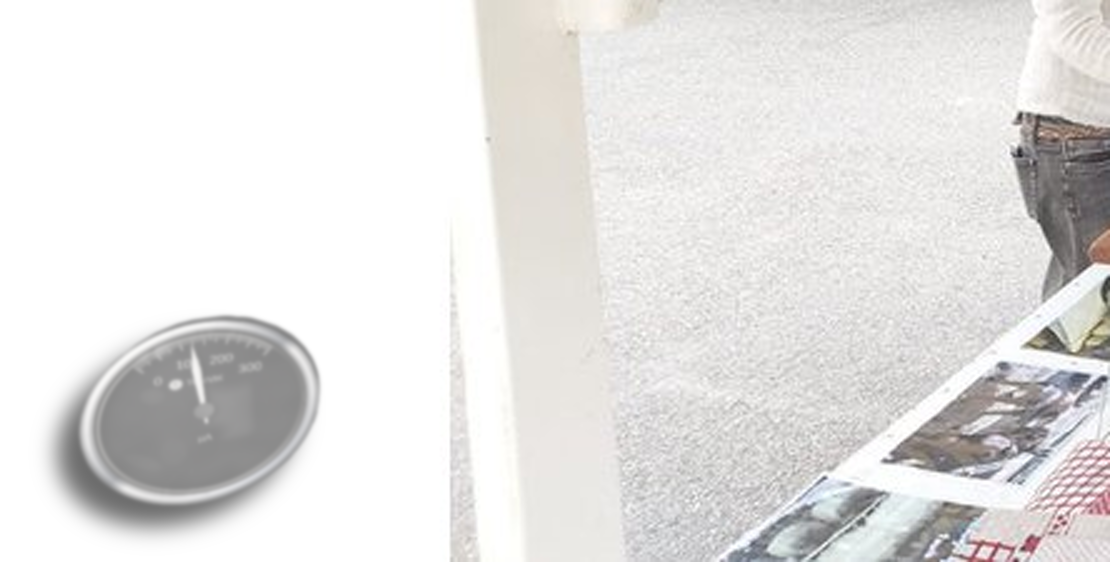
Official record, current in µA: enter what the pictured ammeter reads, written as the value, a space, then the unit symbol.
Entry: 125 µA
